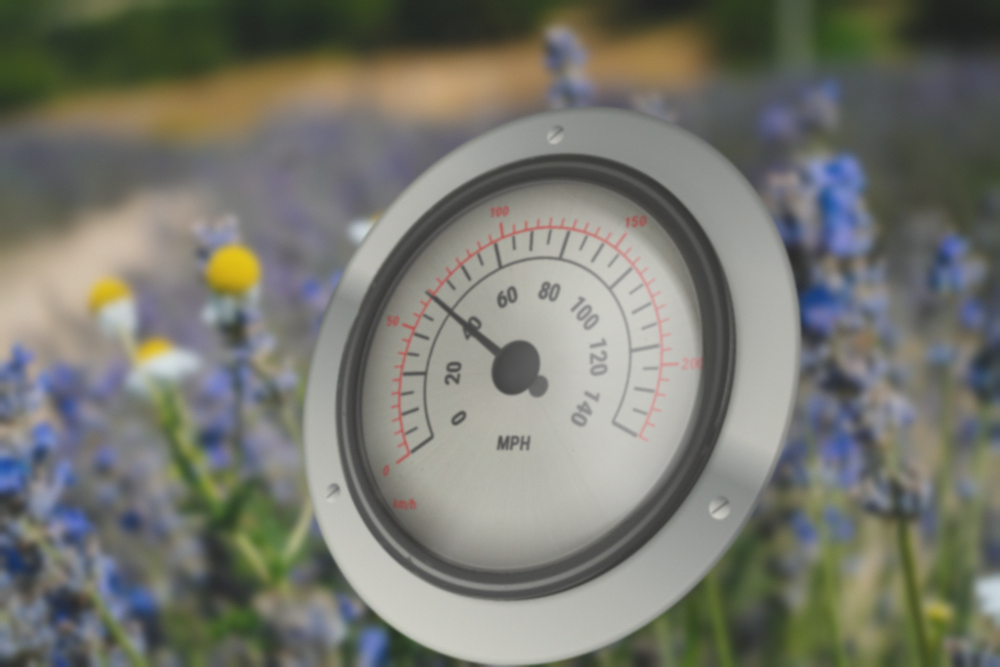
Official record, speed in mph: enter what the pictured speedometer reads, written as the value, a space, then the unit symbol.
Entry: 40 mph
